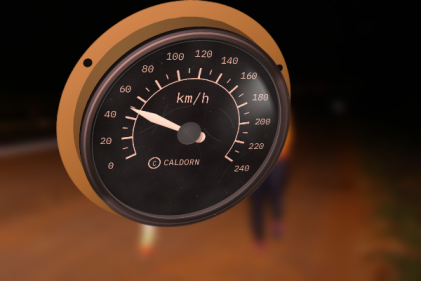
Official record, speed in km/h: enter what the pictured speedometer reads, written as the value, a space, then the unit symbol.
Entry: 50 km/h
